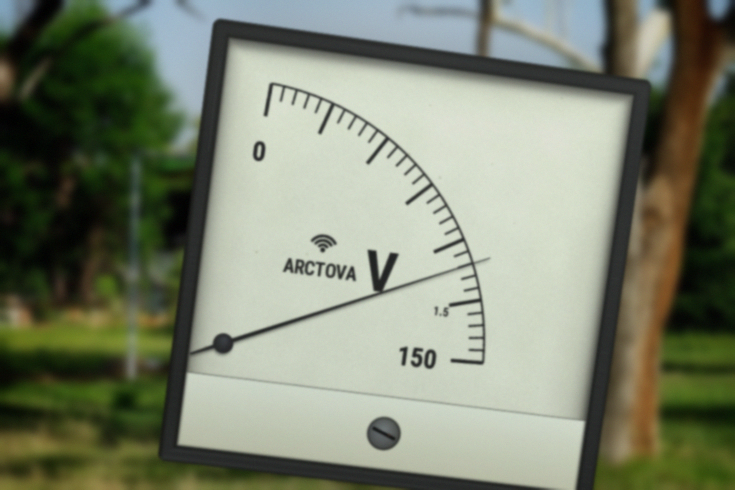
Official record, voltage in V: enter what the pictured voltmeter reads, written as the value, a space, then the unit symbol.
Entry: 110 V
